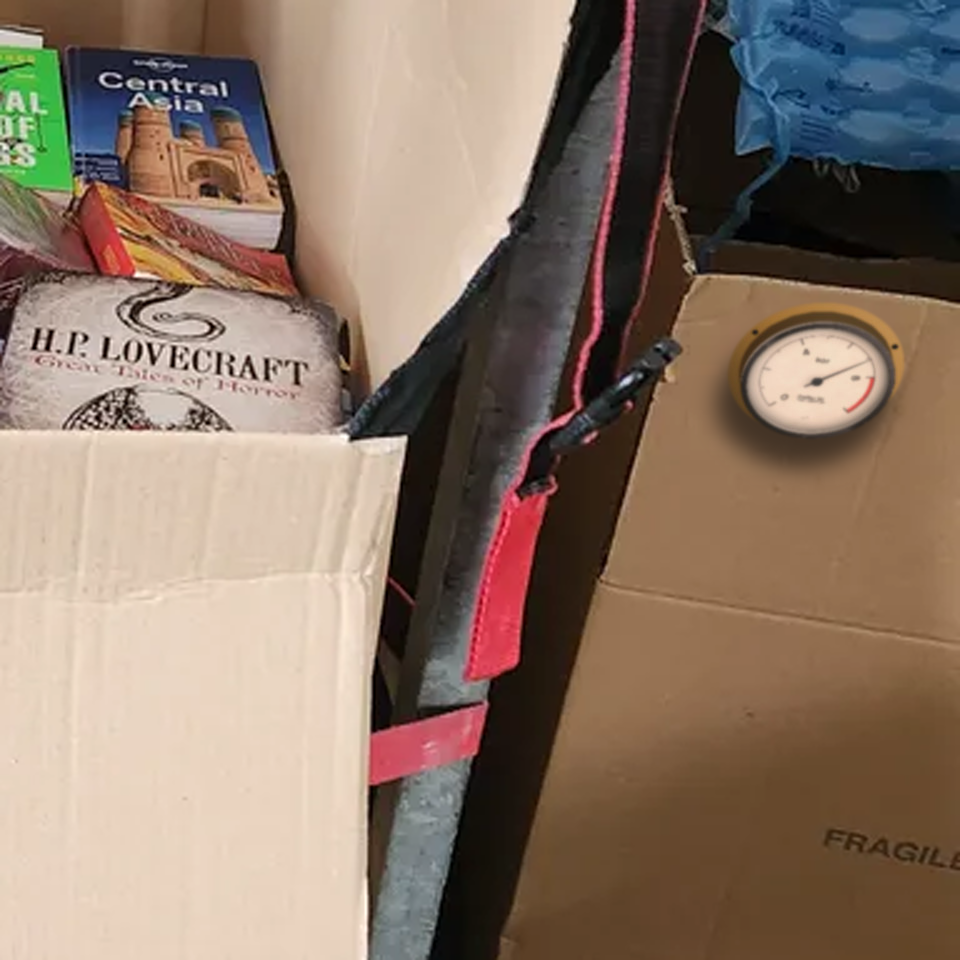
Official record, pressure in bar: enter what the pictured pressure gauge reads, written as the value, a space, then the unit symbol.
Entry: 7 bar
